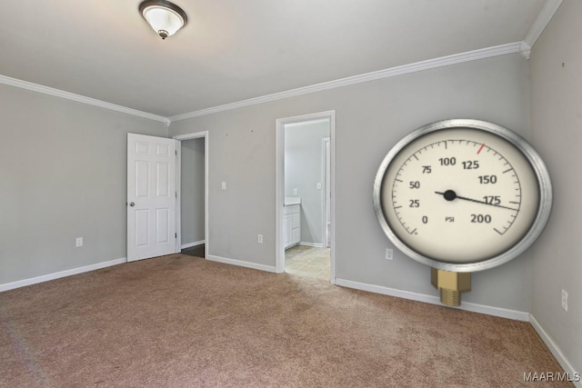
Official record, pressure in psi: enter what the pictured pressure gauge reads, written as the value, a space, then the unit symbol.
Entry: 180 psi
